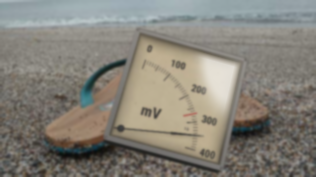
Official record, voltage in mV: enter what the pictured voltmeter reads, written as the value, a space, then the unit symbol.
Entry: 350 mV
